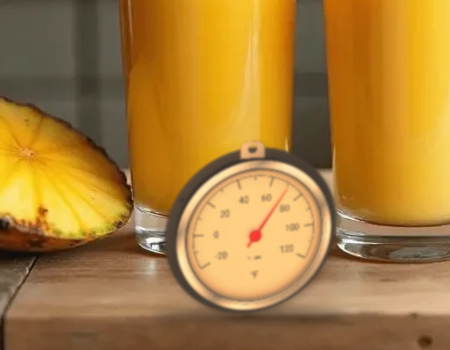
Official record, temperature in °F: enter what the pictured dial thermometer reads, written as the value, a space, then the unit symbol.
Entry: 70 °F
